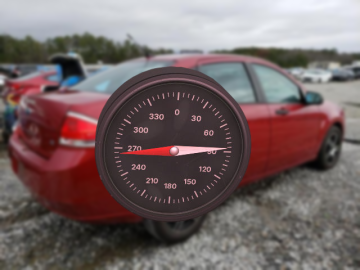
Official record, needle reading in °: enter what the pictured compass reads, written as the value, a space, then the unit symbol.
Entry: 265 °
